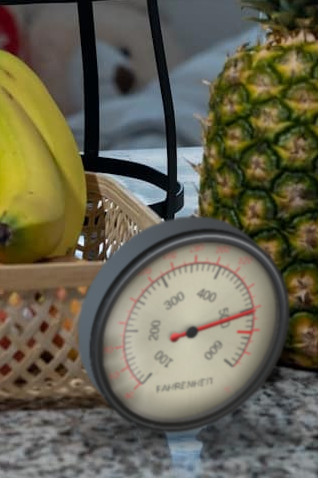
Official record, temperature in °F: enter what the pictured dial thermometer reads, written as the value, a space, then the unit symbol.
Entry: 500 °F
